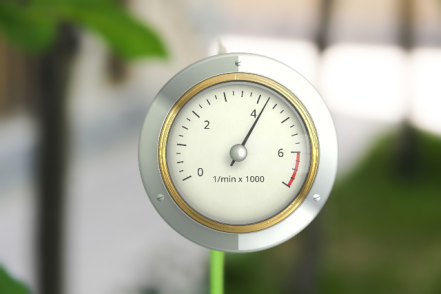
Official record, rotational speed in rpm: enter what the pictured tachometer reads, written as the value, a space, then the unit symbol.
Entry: 4250 rpm
